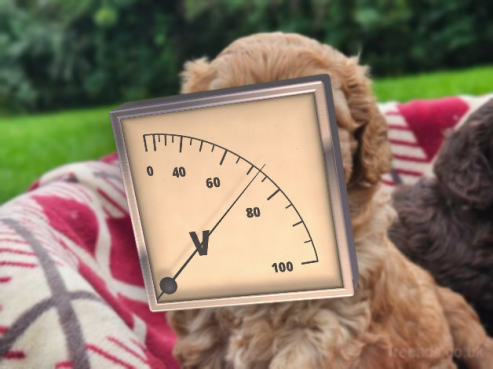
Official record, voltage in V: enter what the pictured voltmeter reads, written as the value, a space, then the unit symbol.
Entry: 72.5 V
